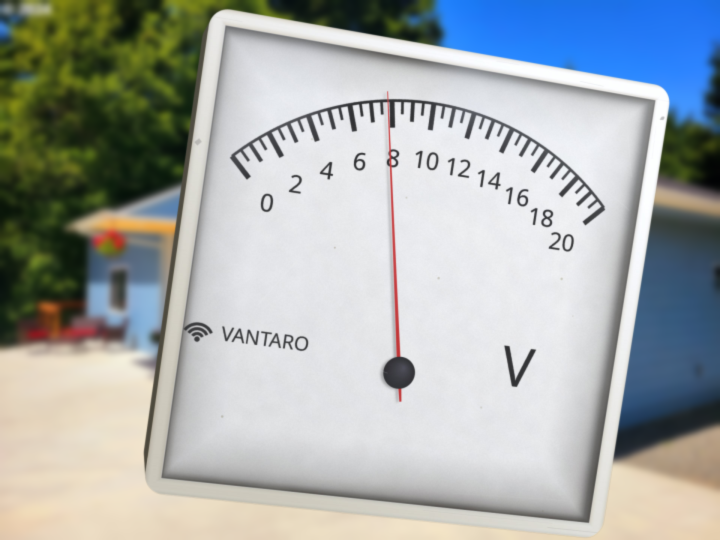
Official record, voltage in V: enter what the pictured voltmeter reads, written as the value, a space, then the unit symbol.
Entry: 7.75 V
